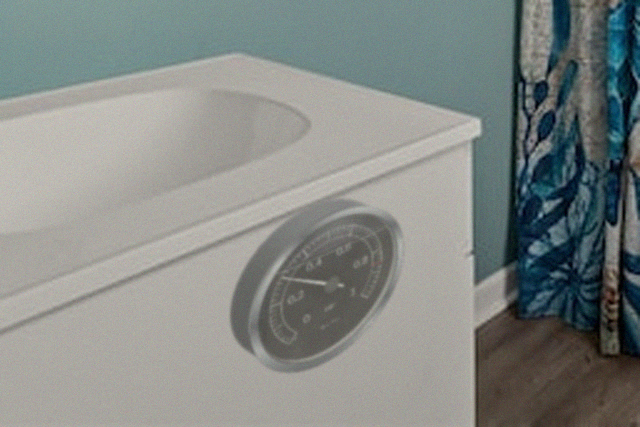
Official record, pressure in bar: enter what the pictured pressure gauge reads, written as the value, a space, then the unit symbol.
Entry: 0.3 bar
